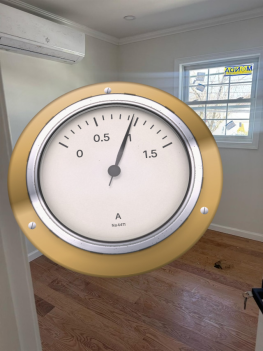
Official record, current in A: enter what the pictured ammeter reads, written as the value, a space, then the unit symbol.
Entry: 0.95 A
